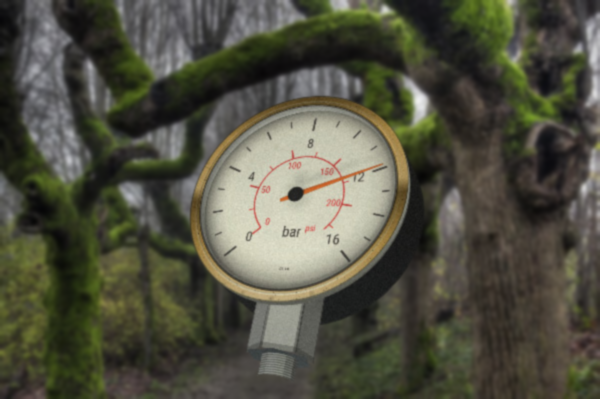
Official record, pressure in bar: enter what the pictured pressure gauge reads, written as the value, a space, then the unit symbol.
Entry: 12 bar
